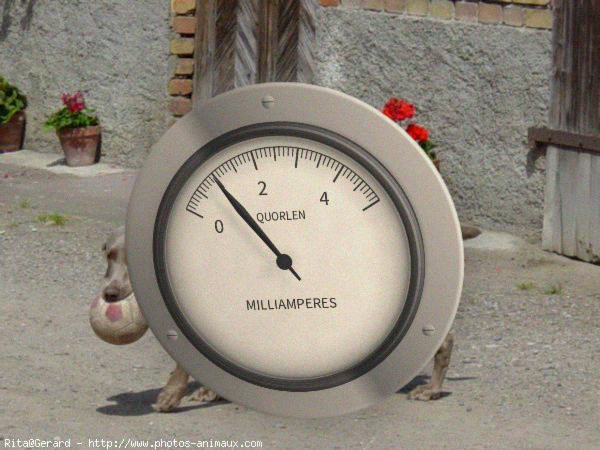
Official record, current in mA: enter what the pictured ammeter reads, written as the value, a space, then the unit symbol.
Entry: 1 mA
